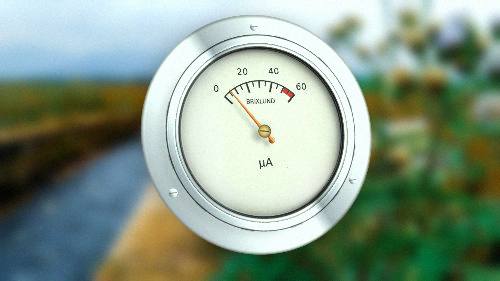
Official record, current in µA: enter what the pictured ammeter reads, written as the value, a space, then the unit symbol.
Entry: 5 µA
